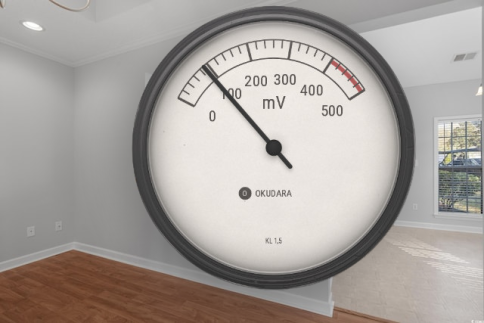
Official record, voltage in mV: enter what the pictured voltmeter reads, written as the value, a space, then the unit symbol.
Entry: 90 mV
